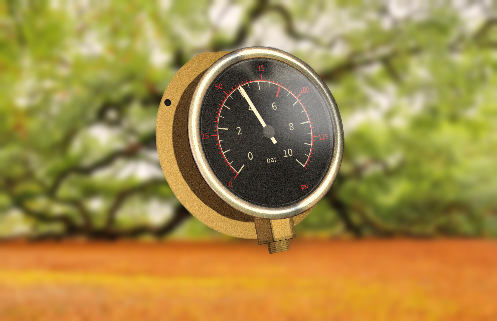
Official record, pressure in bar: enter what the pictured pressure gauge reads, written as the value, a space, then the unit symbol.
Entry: 4 bar
